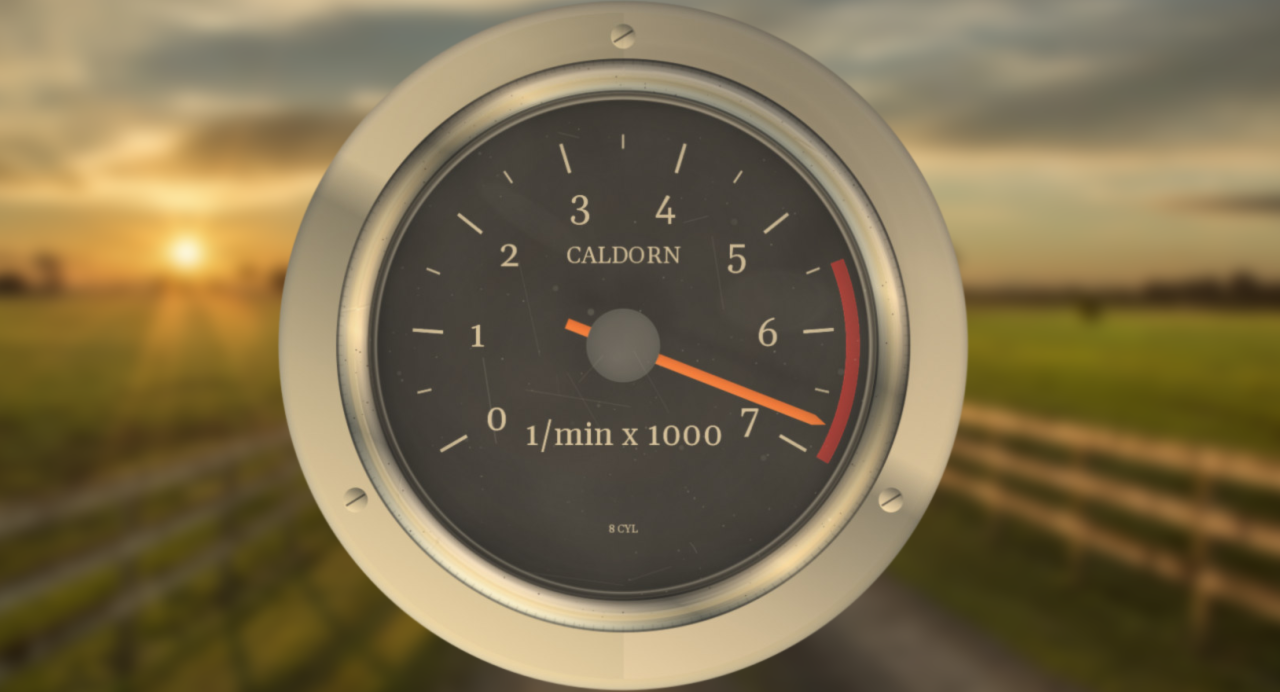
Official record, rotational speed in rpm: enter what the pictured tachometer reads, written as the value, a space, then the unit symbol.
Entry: 6750 rpm
